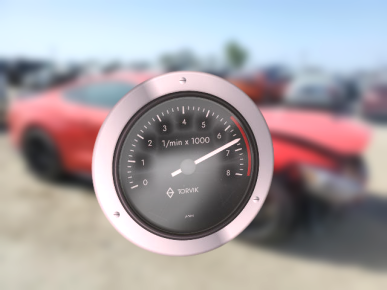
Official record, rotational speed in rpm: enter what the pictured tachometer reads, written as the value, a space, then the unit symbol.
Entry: 6600 rpm
